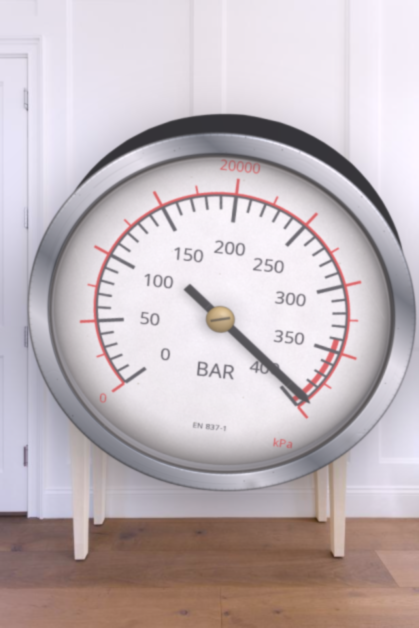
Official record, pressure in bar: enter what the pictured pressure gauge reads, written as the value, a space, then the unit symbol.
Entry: 390 bar
